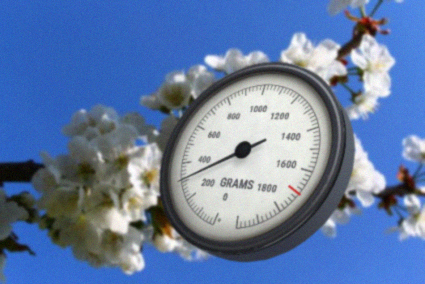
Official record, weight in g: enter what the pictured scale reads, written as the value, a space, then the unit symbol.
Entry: 300 g
